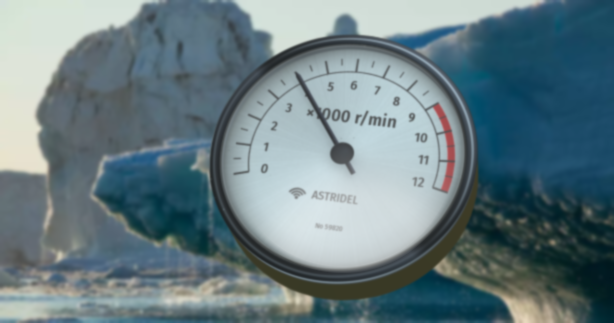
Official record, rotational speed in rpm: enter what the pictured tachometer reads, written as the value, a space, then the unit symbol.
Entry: 4000 rpm
